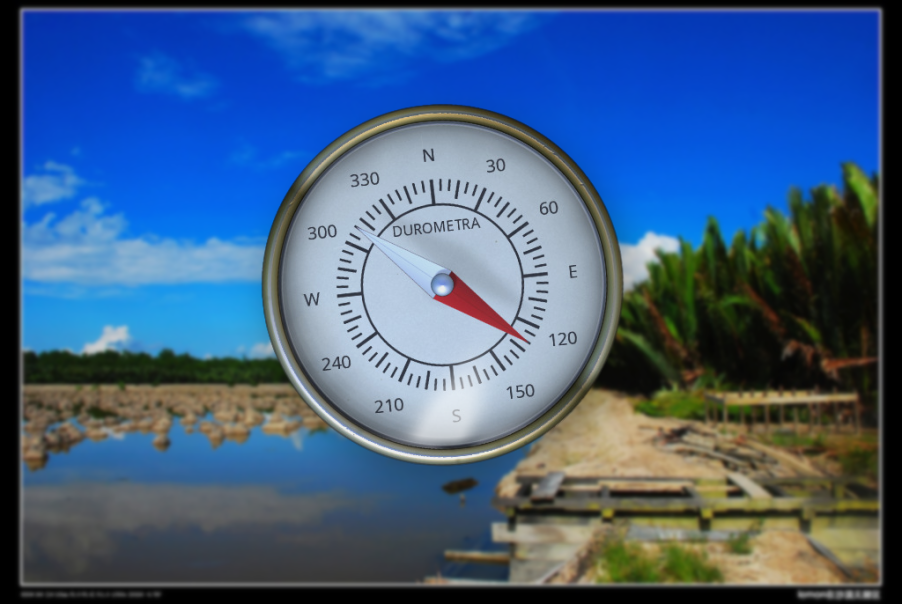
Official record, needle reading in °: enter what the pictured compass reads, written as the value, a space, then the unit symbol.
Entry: 130 °
